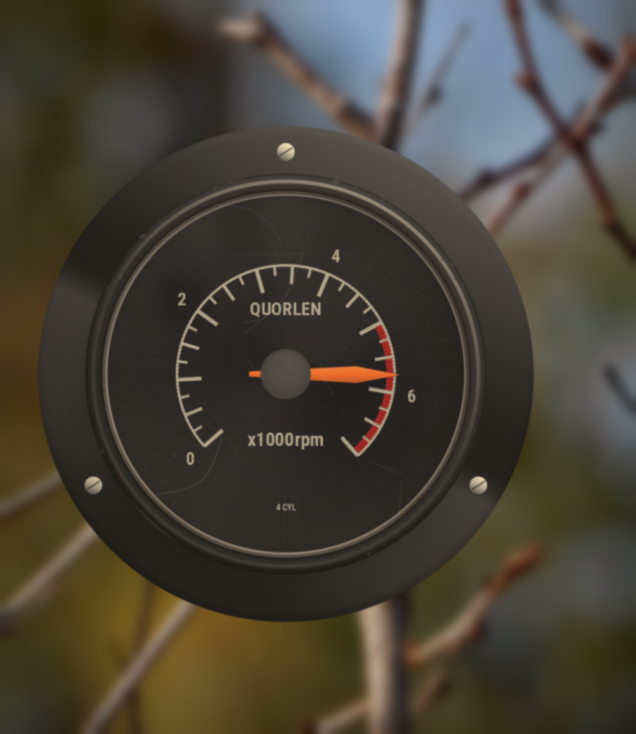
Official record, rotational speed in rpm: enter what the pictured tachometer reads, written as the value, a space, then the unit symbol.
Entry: 5750 rpm
